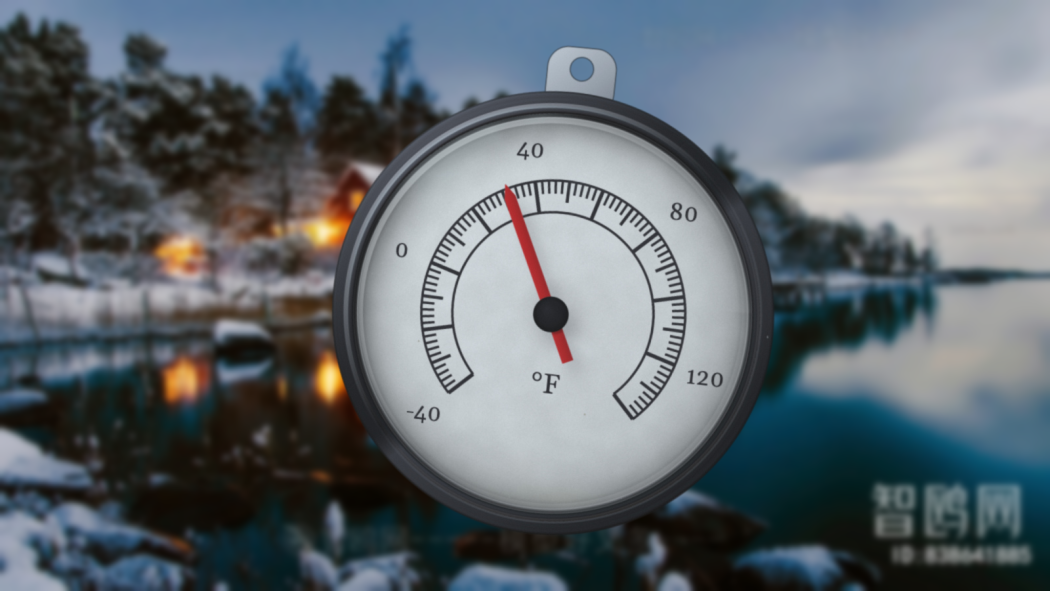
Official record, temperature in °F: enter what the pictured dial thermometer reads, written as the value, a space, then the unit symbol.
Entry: 32 °F
